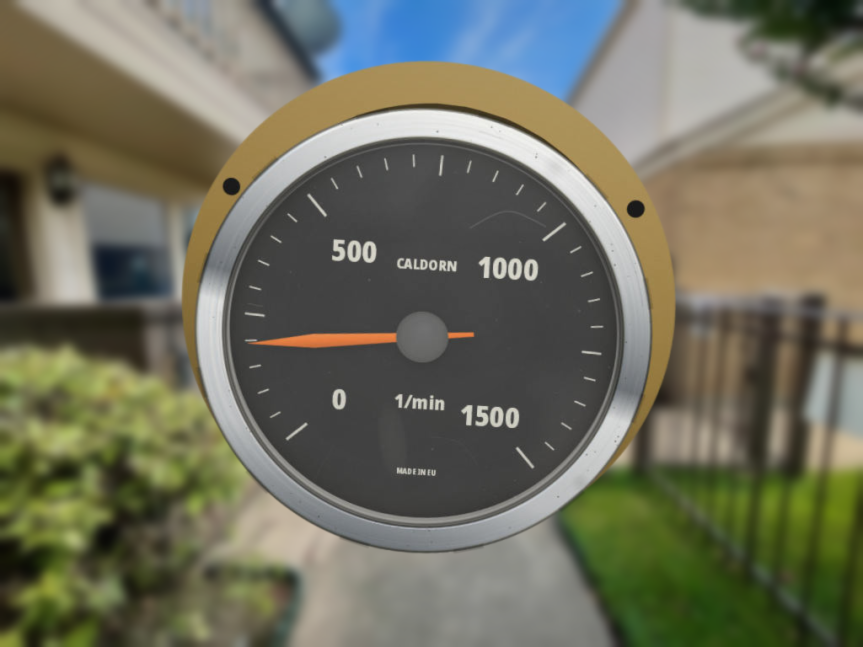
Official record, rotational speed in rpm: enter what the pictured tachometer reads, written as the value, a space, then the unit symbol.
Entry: 200 rpm
